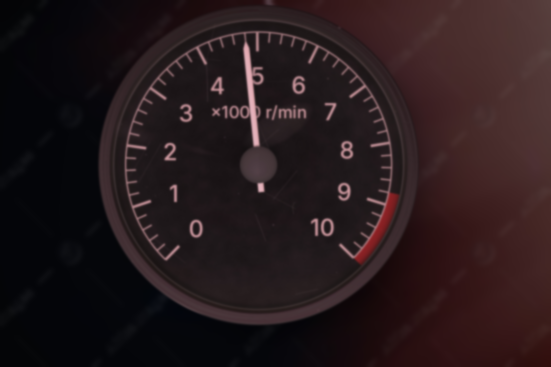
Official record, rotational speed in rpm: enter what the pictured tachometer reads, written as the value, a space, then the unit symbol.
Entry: 4800 rpm
